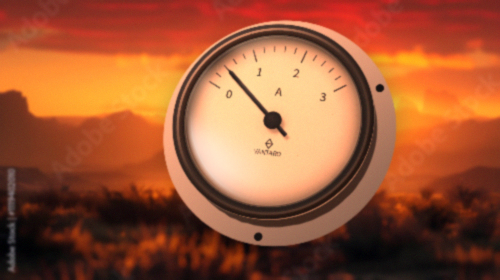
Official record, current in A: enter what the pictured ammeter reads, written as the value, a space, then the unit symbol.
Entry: 0.4 A
